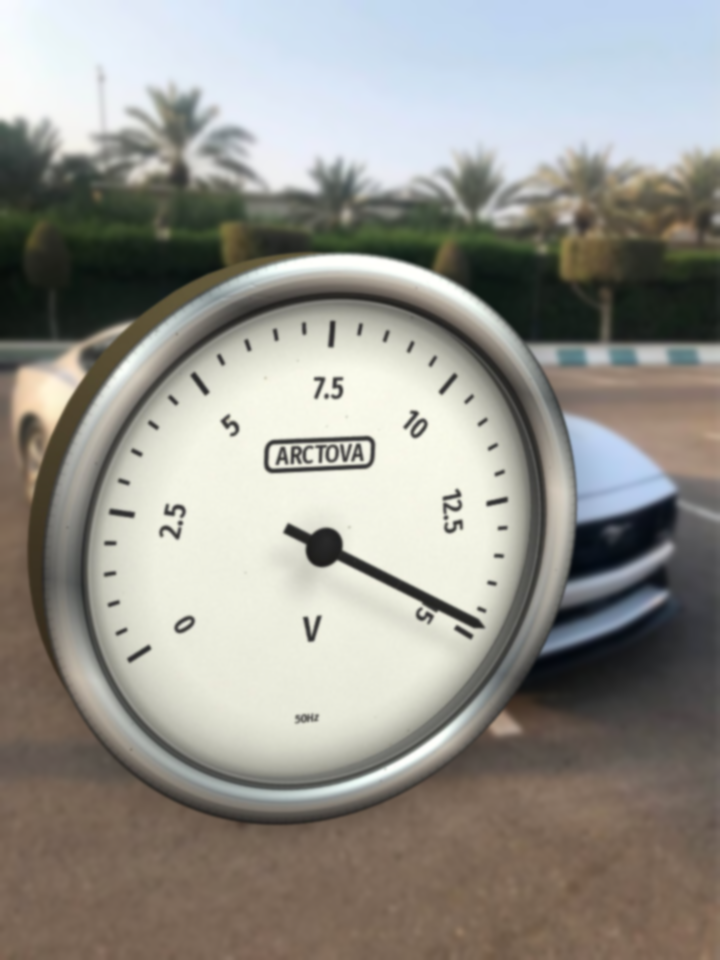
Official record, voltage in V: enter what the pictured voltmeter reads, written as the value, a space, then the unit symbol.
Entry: 14.75 V
